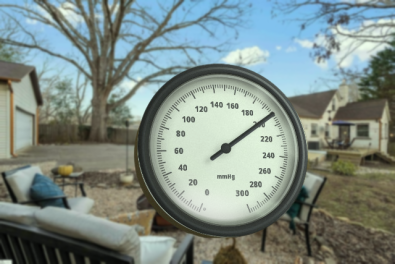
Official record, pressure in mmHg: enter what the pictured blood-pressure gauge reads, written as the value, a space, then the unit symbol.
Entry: 200 mmHg
